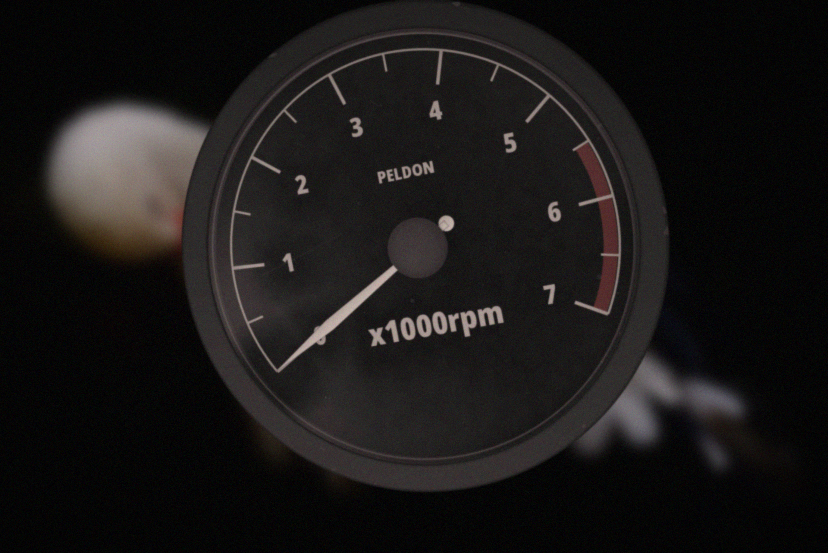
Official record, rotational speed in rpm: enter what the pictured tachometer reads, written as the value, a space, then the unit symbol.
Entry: 0 rpm
